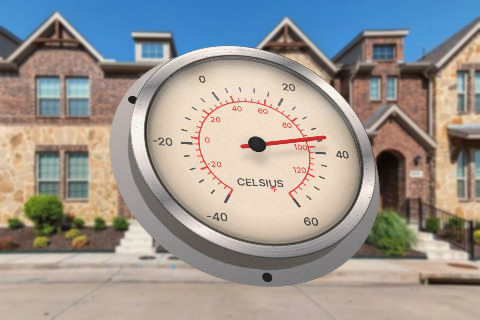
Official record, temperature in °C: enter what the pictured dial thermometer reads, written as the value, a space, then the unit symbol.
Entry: 36 °C
